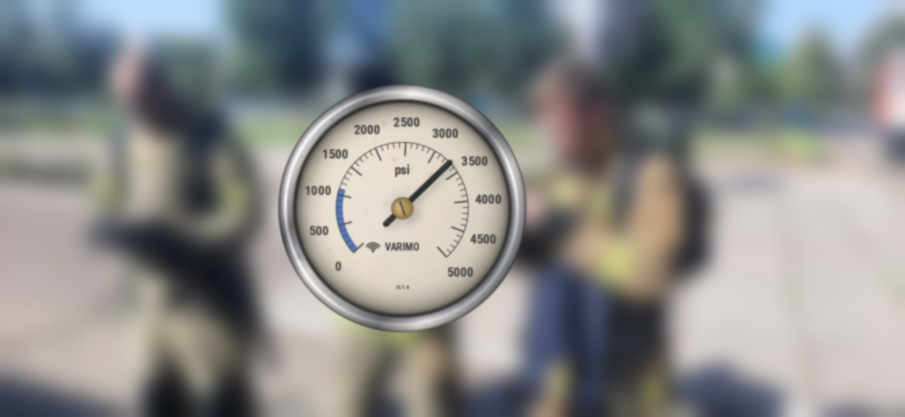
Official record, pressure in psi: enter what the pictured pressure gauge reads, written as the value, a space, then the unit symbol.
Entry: 3300 psi
